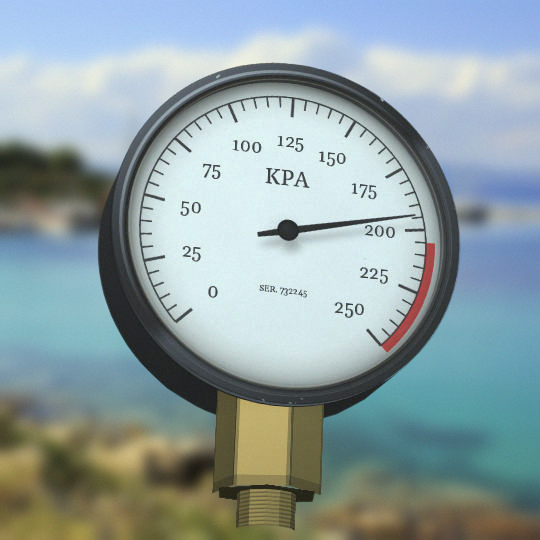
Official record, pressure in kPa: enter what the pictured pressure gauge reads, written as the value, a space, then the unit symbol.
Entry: 195 kPa
